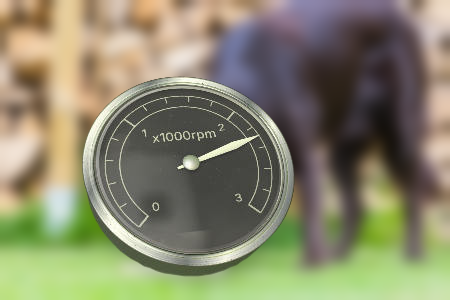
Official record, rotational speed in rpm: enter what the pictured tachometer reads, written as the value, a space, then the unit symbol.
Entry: 2300 rpm
